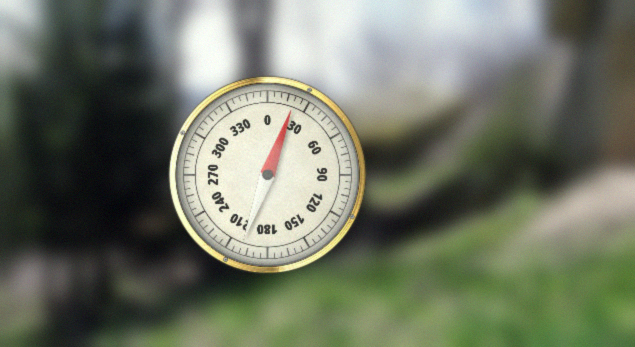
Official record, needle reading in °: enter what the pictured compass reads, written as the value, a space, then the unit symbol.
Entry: 20 °
